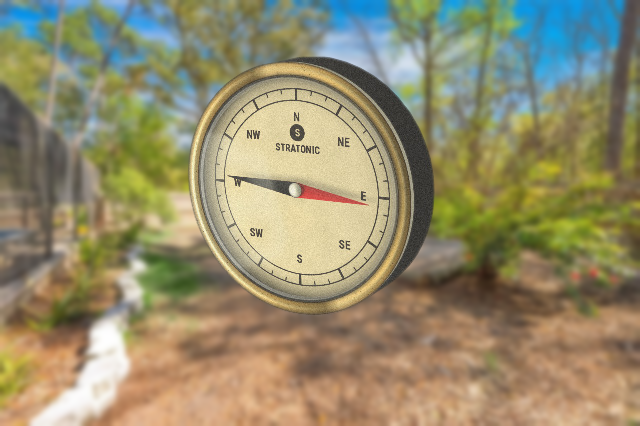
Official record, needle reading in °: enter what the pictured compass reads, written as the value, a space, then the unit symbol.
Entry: 95 °
